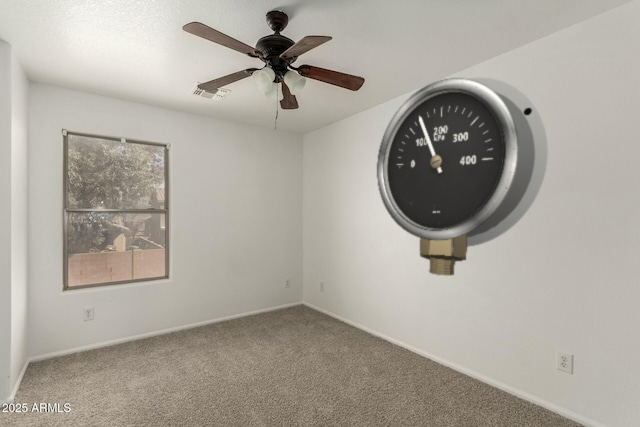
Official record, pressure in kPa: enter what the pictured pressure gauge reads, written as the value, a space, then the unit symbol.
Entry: 140 kPa
